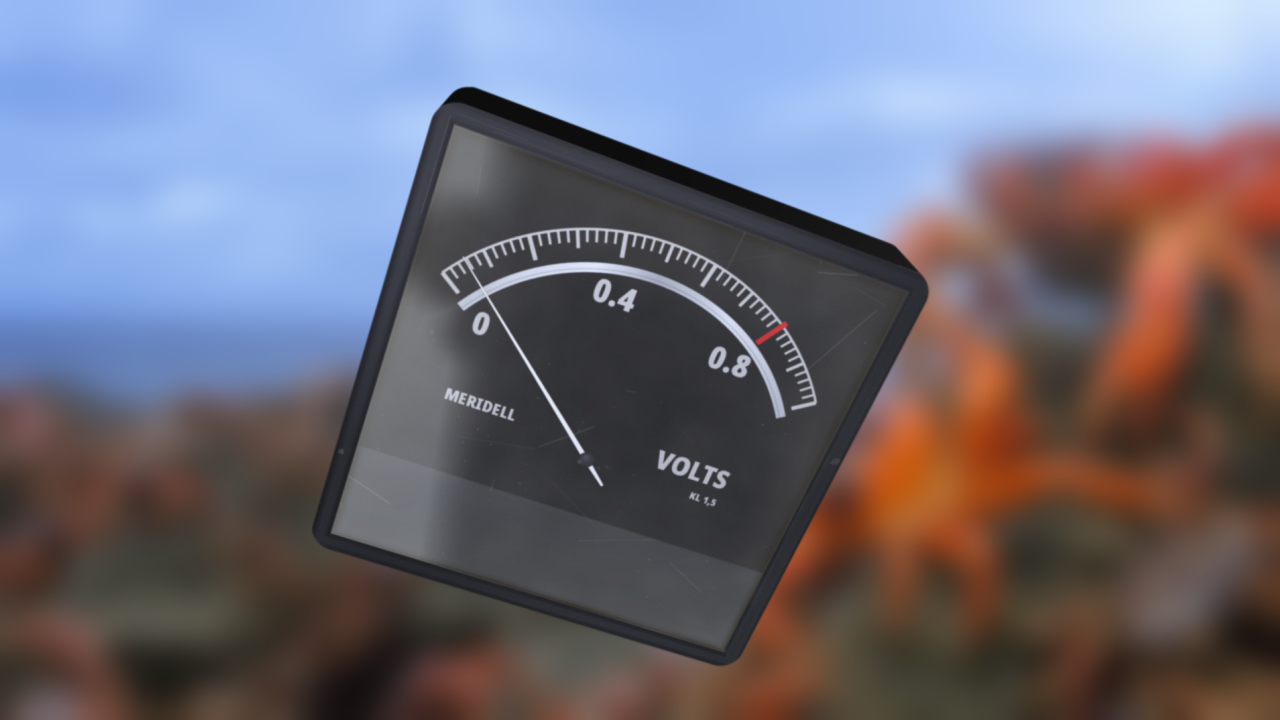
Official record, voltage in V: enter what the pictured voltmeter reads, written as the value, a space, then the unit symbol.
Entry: 0.06 V
